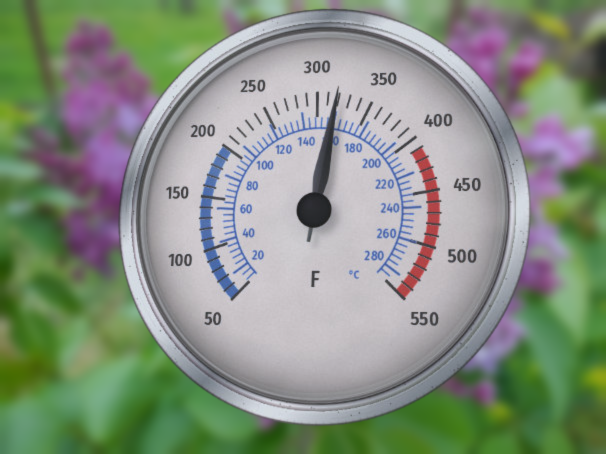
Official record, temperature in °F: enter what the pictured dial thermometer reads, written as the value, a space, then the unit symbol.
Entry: 320 °F
